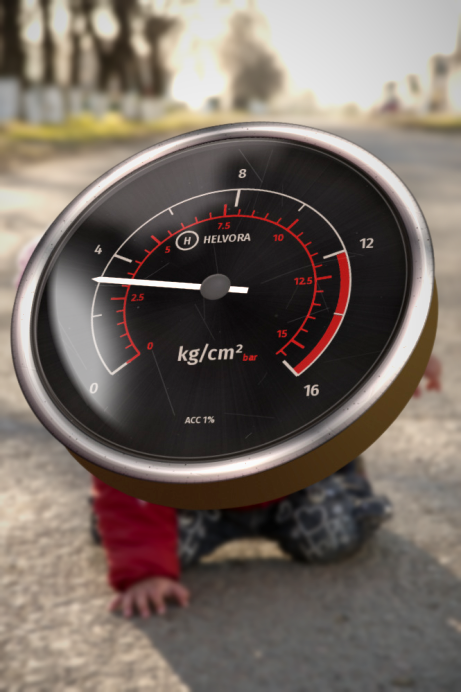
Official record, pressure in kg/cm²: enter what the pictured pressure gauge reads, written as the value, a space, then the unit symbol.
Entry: 3 kg/cm²
